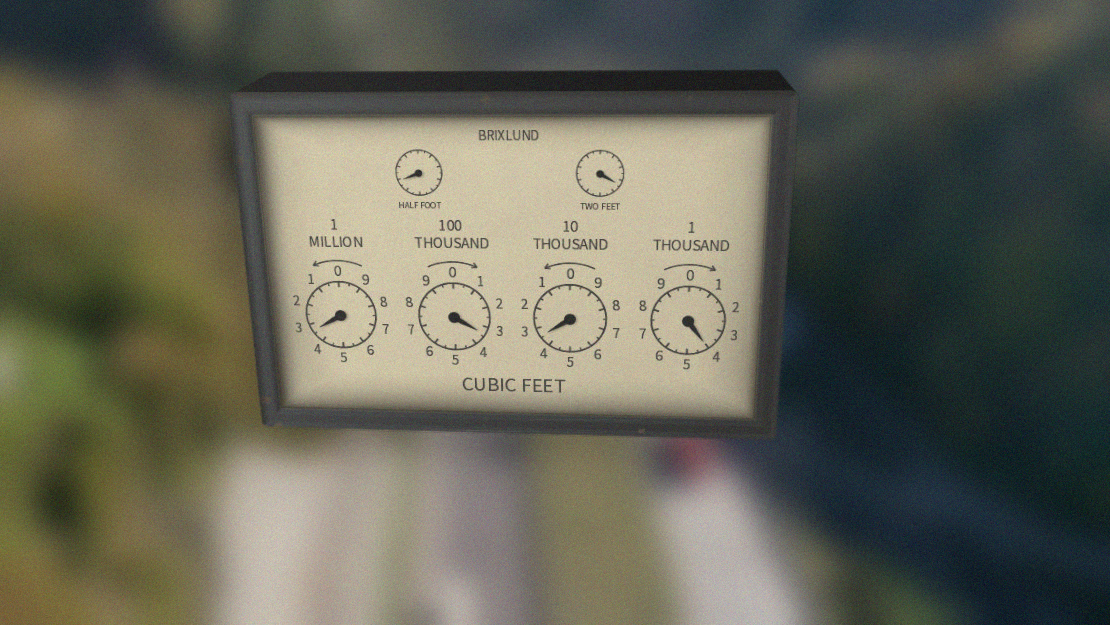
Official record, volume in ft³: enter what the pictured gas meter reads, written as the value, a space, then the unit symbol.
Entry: 333400 ft³
